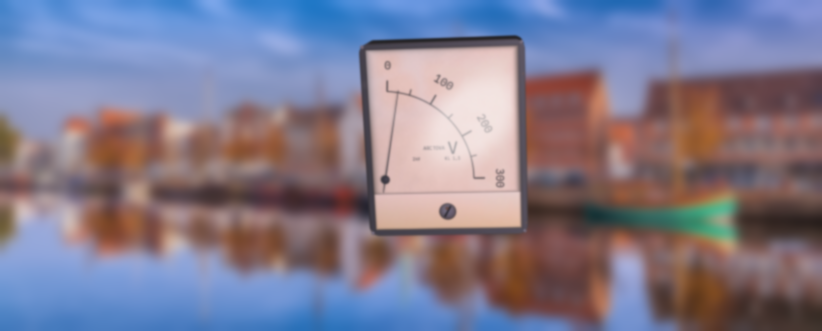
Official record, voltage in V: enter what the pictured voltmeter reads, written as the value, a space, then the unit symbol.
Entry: 25 V
